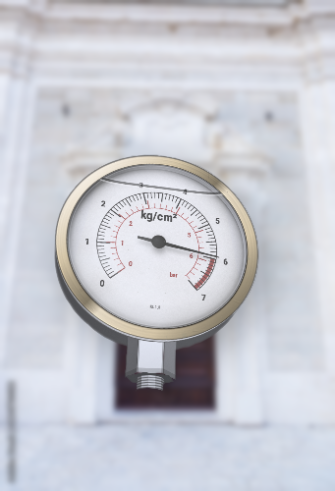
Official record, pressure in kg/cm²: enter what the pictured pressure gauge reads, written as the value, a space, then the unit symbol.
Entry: 6 kg/cm²
